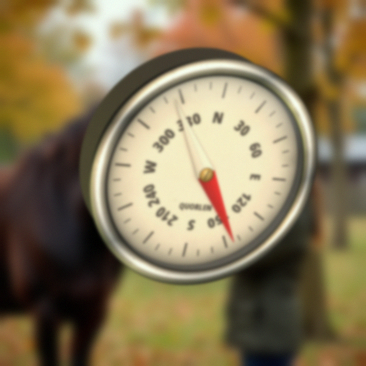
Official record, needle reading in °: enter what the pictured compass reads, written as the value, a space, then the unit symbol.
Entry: 145 °
